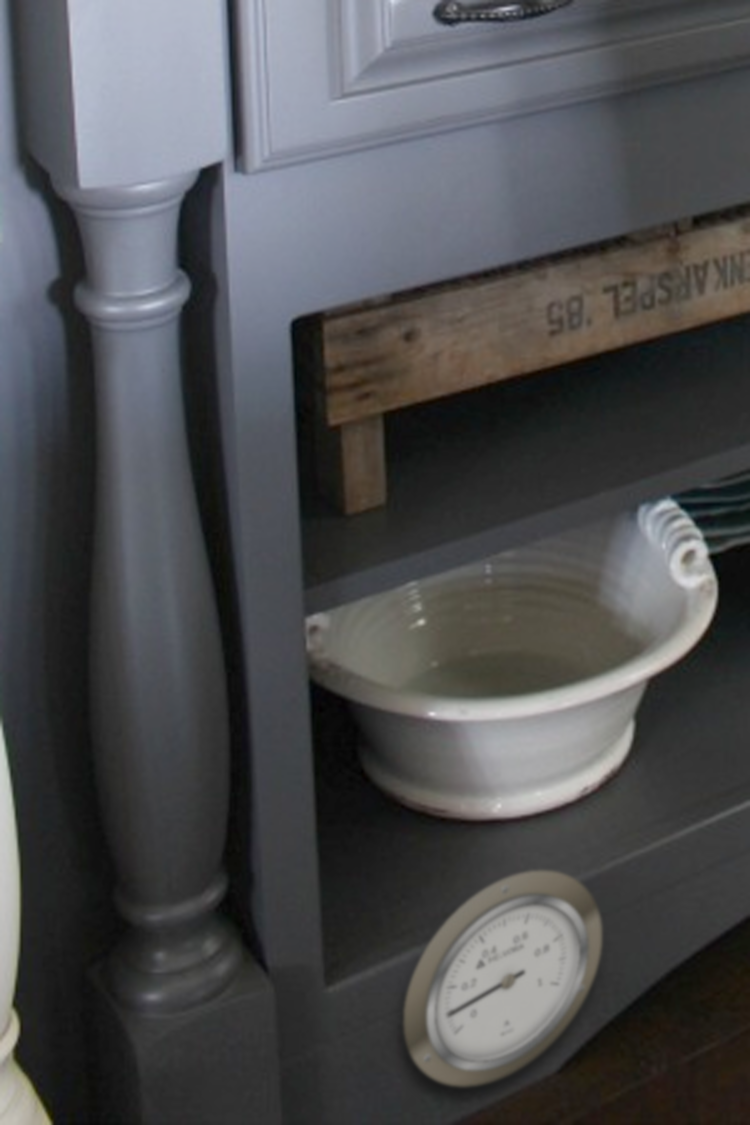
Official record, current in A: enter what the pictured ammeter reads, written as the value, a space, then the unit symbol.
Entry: 0.1 A
